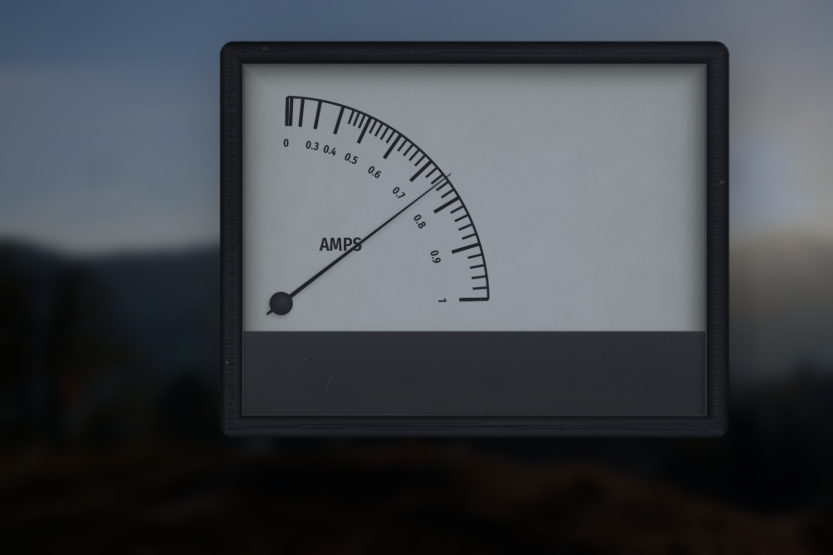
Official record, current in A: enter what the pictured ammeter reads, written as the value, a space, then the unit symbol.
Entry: 0.75 A
